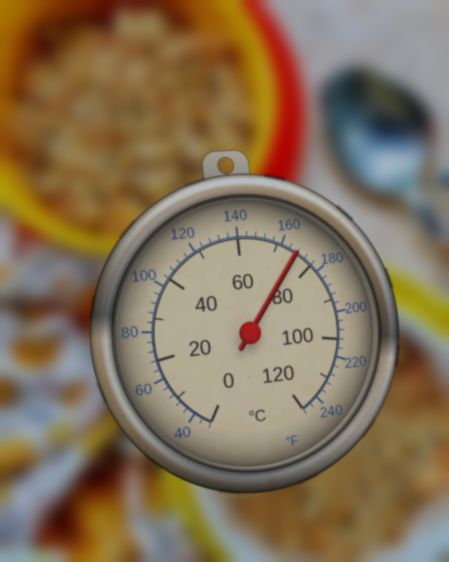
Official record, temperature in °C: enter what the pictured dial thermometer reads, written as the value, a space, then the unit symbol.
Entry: 75 °C
